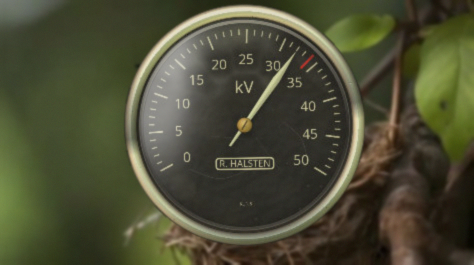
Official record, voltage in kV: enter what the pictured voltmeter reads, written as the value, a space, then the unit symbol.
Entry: 32 kV
